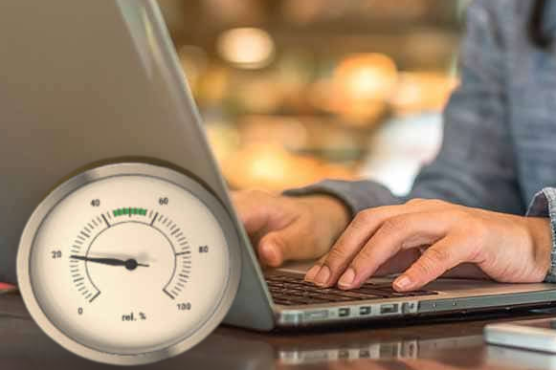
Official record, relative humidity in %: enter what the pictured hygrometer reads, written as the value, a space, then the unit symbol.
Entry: 20 %
